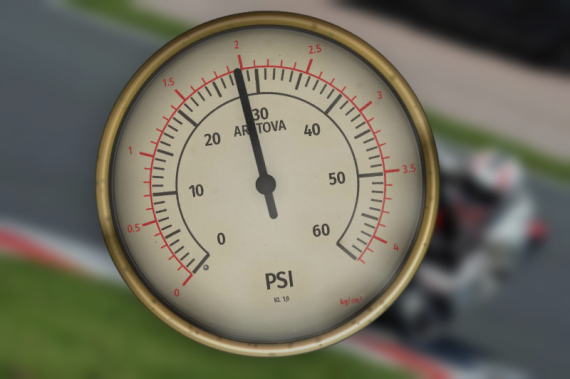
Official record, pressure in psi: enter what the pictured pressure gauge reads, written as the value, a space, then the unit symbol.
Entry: 28 psi
